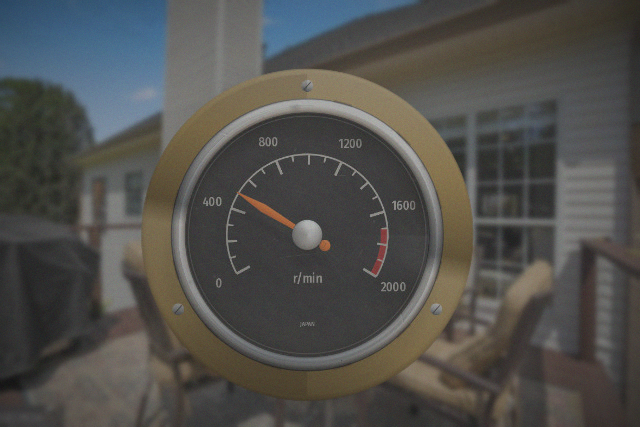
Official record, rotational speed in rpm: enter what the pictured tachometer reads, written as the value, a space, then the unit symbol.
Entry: 500 rpm
